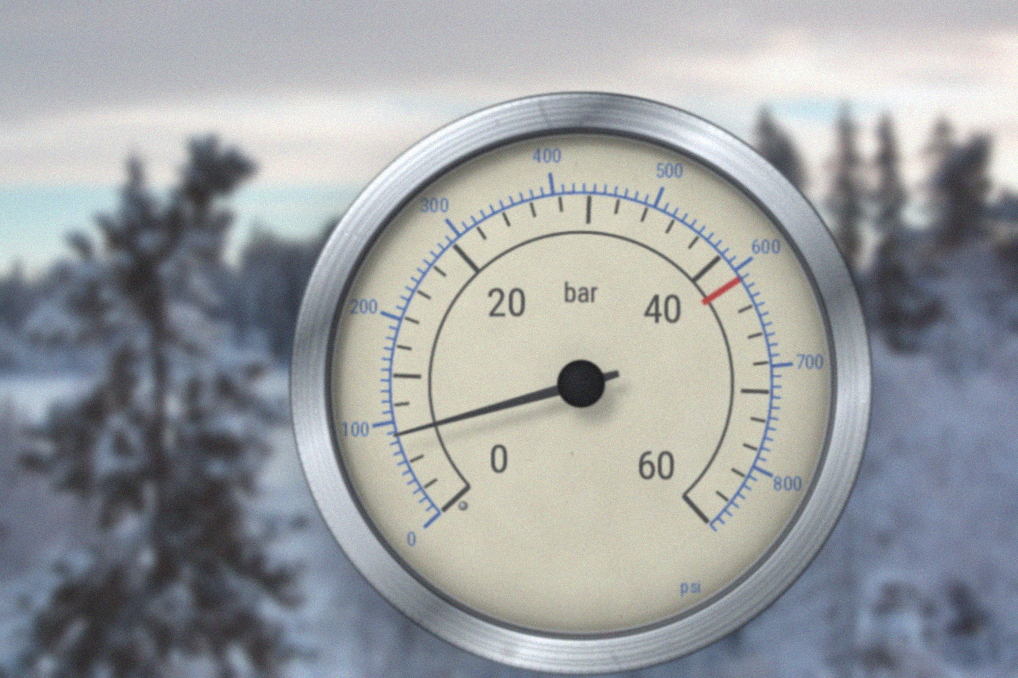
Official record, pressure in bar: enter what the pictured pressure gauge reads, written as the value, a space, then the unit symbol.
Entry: 6 bar
